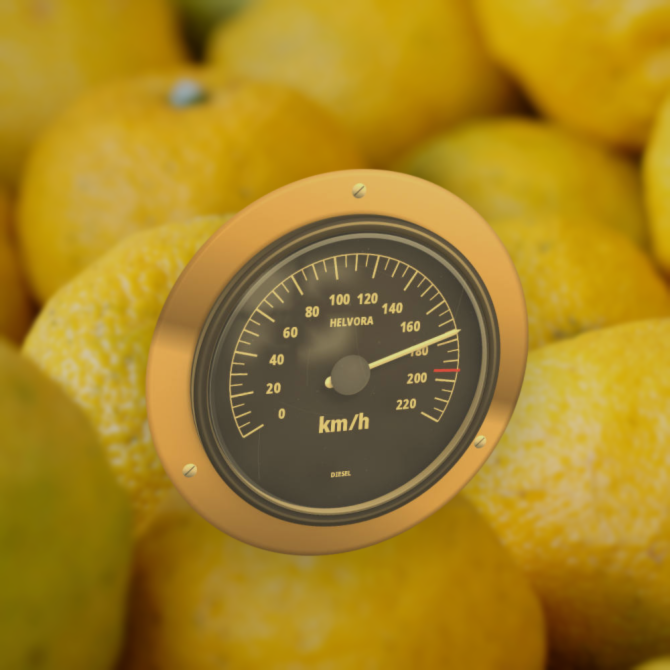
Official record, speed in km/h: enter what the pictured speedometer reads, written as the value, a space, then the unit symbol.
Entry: 175 km/h
